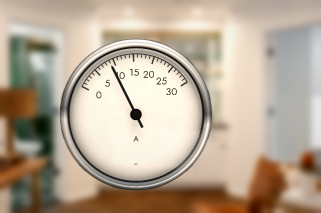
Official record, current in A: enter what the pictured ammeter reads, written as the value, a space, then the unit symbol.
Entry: 9 A
